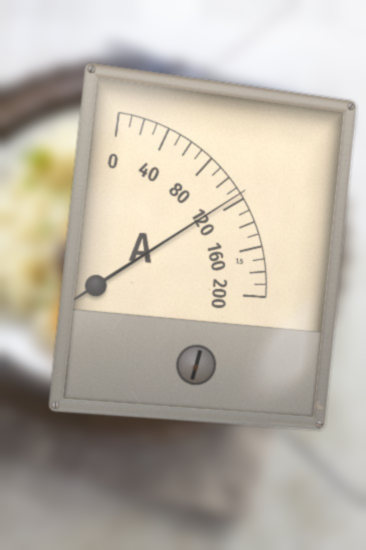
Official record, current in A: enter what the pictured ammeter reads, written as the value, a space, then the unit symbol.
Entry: 115 A
